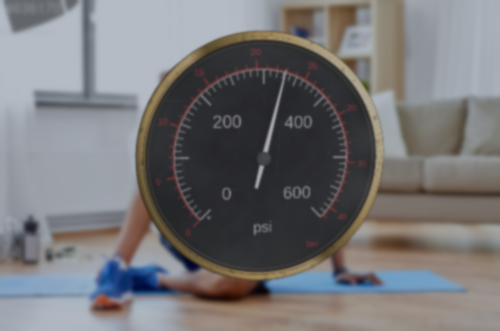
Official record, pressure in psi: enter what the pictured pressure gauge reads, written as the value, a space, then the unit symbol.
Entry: 330 psi
